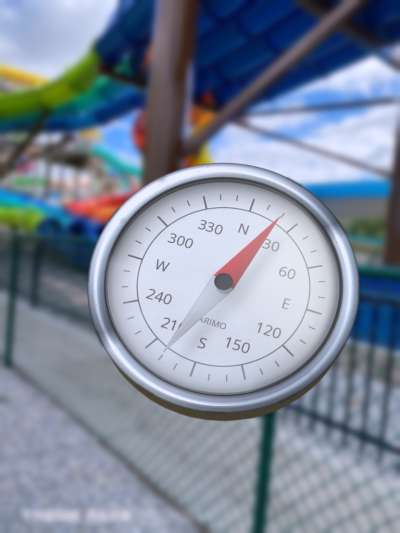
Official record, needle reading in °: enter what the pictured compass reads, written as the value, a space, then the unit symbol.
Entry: 20 °
